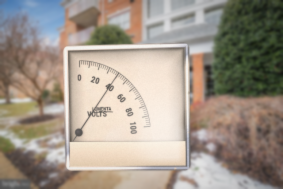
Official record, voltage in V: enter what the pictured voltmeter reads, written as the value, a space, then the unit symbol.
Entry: 40 V
